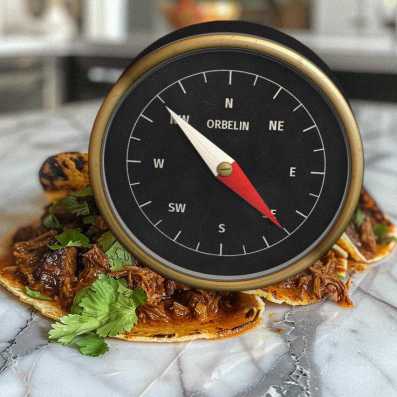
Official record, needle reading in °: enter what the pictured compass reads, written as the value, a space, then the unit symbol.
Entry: 135 °
